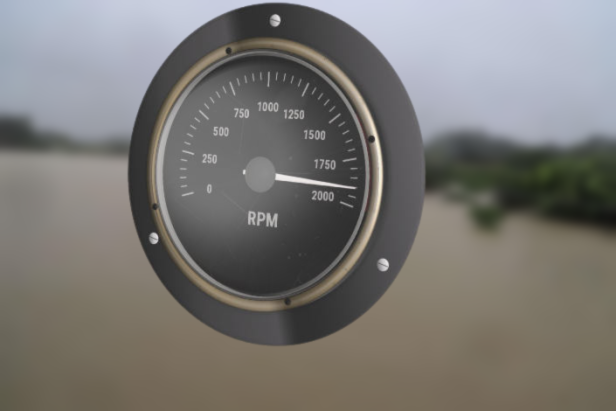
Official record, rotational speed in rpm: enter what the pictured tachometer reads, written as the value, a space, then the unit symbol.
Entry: 1900 rpm
